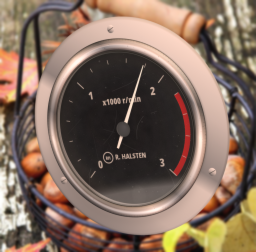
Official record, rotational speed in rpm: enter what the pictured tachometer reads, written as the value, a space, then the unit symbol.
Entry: 1800 rpm
